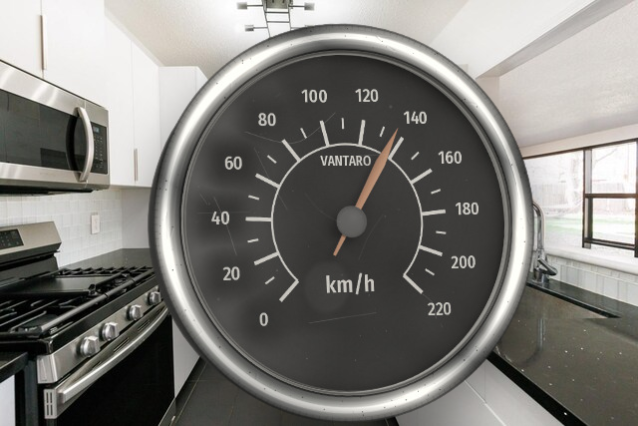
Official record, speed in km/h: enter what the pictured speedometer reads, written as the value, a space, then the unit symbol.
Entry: 135 km/h
